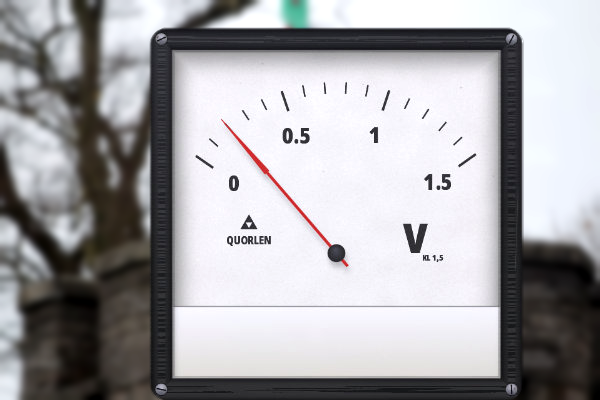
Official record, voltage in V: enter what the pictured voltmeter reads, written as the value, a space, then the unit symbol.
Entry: 0.2 V
